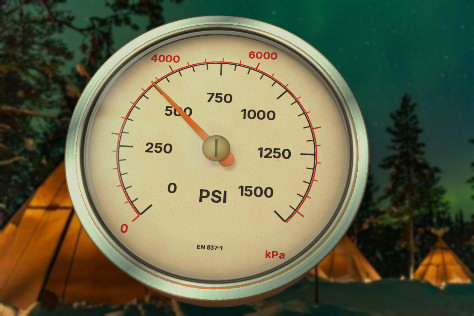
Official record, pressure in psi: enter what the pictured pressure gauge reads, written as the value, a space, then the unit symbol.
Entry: 500 psi
